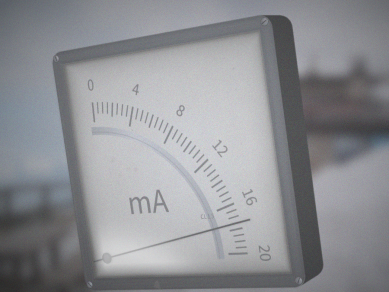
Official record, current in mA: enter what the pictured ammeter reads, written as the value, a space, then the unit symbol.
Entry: 17.5 mA
